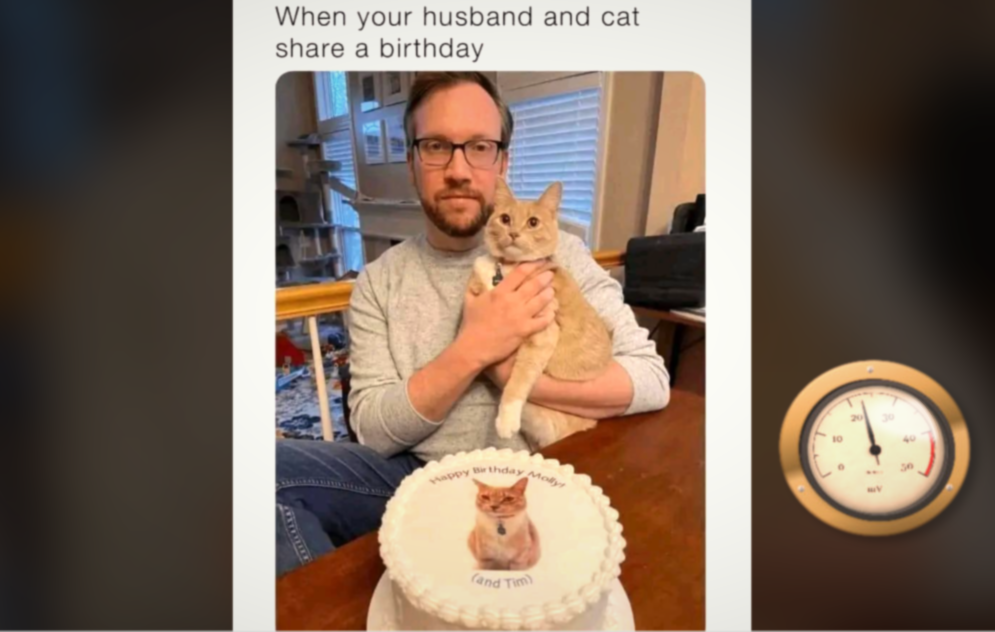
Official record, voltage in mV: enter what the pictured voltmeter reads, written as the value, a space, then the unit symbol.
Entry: 22.5 mV
